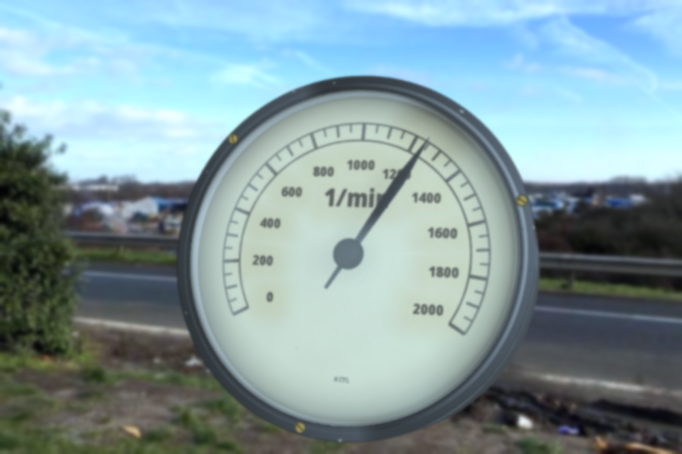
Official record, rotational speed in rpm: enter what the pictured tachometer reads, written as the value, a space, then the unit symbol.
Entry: 1250 rpm
